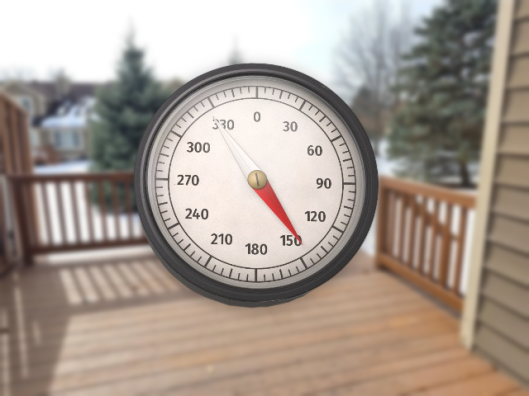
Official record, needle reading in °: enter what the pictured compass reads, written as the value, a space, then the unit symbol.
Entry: 145 °
